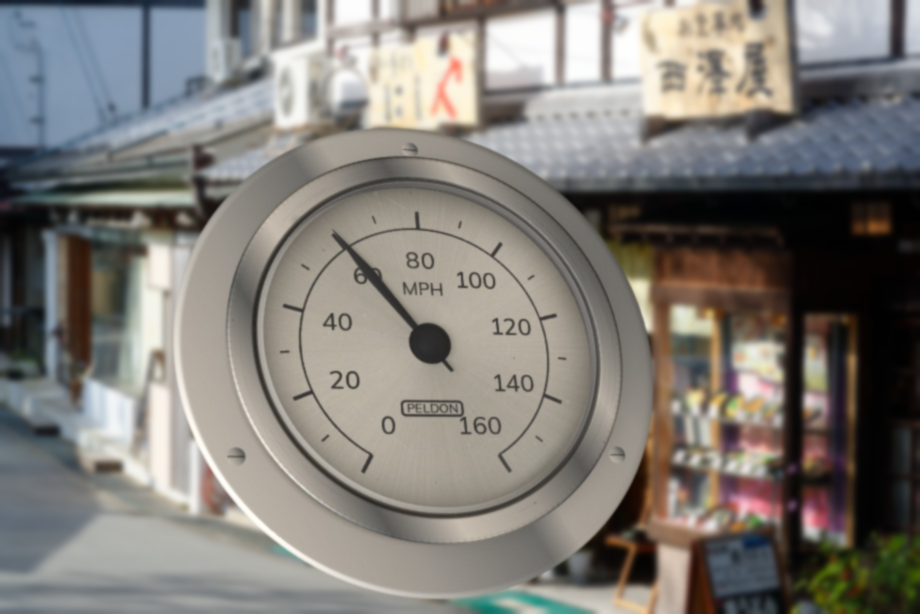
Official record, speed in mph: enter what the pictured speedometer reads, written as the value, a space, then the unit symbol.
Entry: 60 mph
